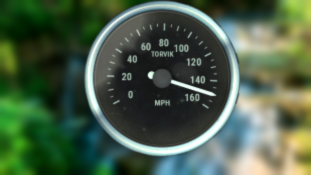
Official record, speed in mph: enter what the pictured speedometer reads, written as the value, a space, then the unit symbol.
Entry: 150 mph
